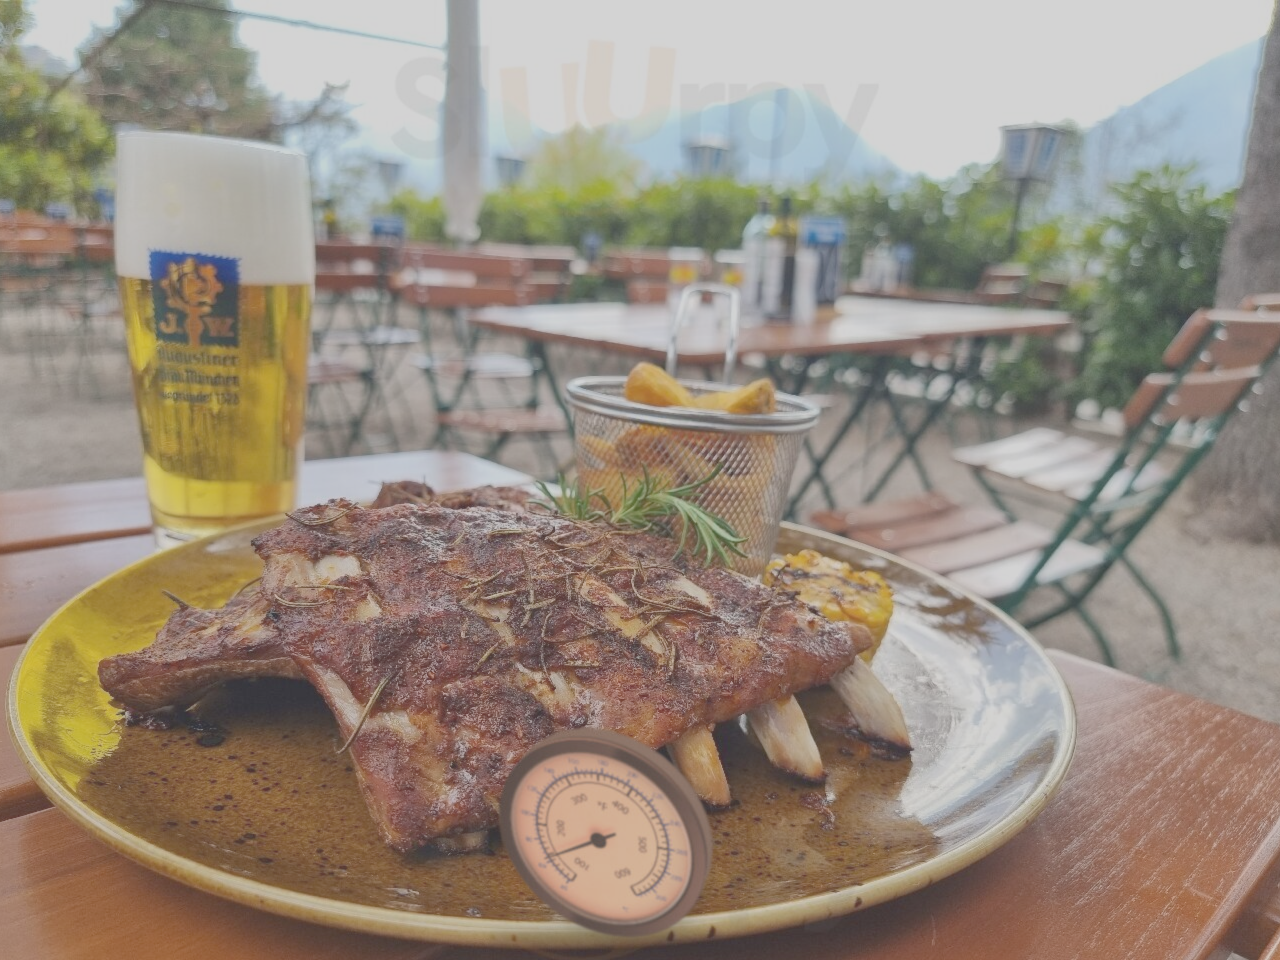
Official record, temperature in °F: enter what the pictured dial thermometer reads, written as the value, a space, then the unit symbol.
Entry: 150 °F
